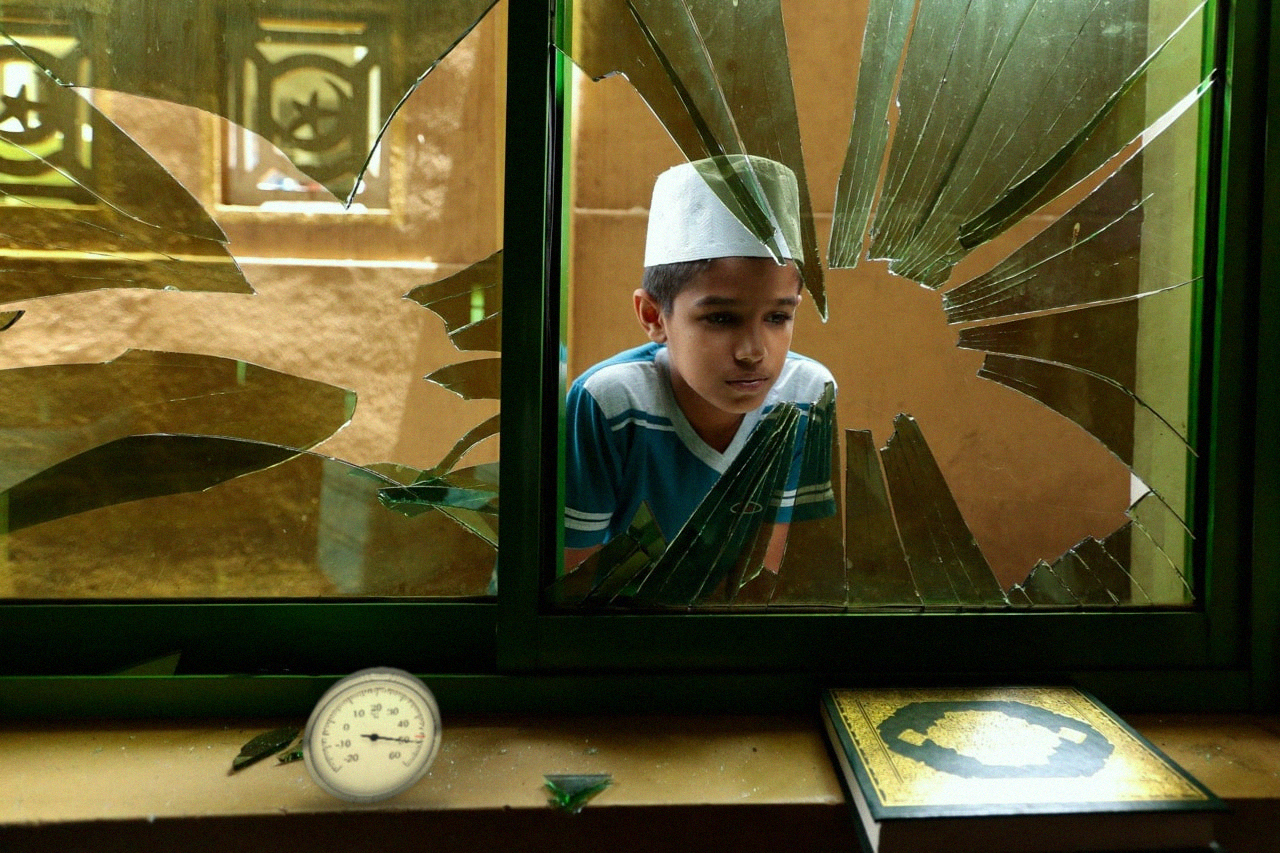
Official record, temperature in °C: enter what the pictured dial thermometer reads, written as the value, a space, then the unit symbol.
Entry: 50 °C
